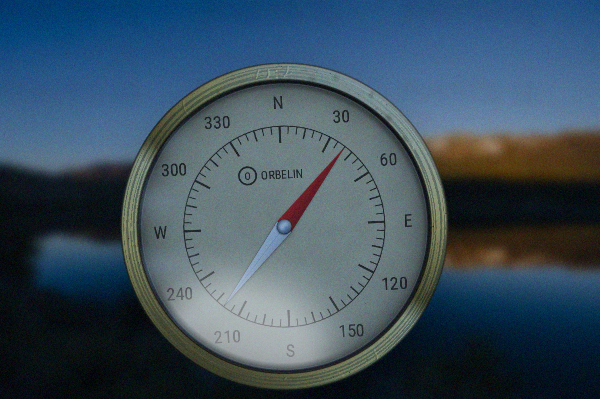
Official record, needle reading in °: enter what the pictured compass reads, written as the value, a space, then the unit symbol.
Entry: 40 °
